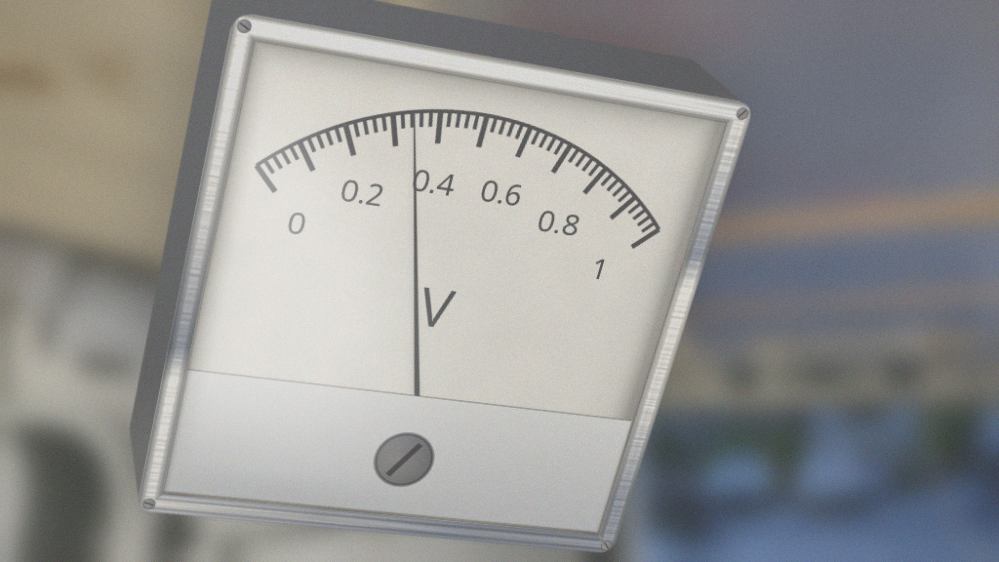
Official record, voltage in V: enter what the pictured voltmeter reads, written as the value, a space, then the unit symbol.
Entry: 0.34 V
